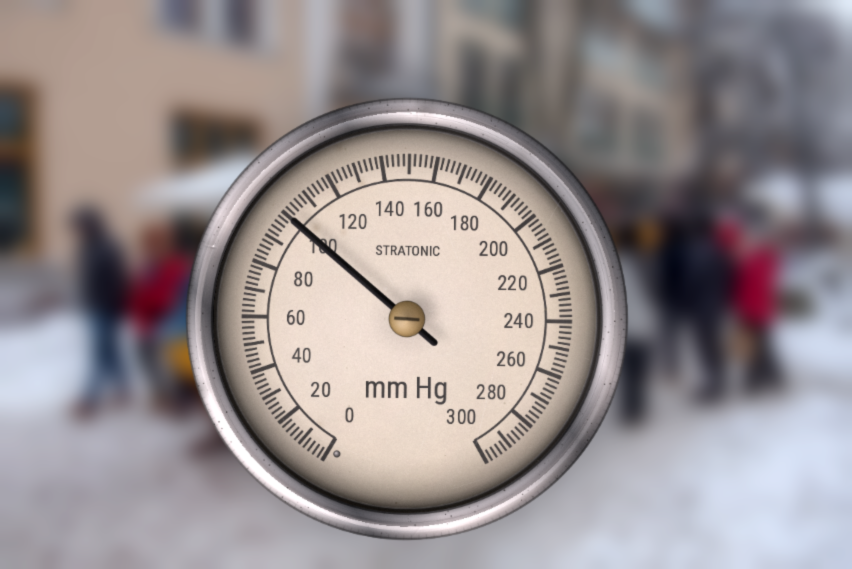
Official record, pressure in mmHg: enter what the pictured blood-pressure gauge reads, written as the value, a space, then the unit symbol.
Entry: 100 mmHg
